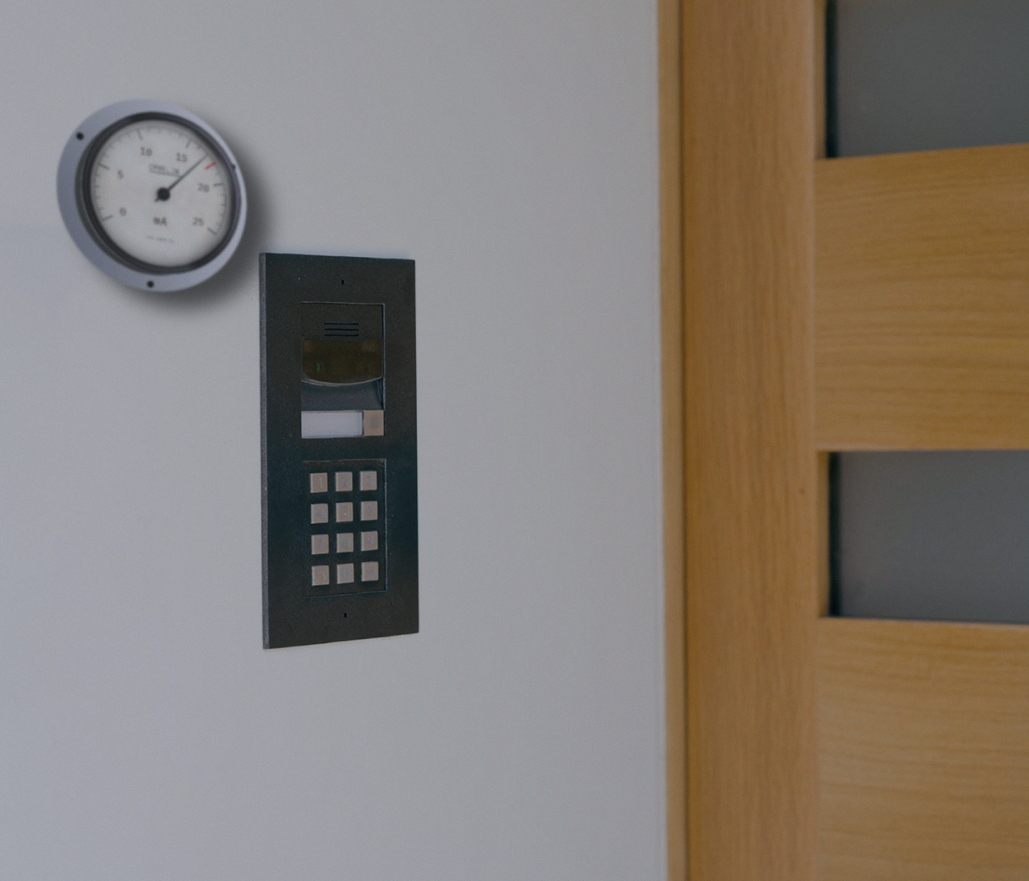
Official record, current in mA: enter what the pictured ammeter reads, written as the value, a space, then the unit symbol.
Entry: 17 mA
